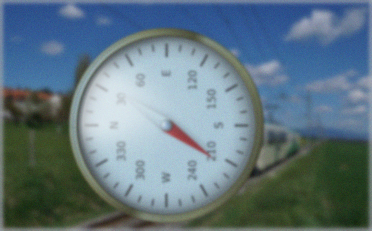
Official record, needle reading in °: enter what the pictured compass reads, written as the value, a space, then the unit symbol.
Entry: 215 °
